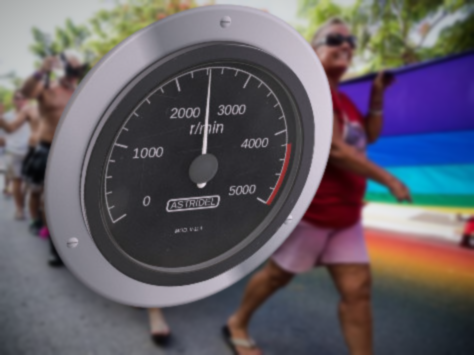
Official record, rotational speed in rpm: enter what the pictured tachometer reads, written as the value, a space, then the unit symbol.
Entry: 2400 rpm
